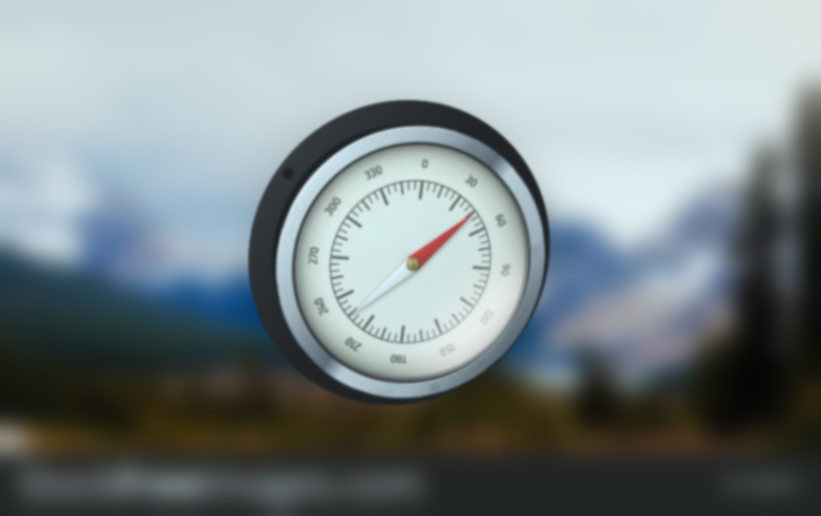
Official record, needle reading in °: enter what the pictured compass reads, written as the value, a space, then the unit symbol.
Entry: 45 °
